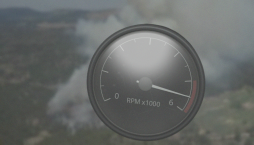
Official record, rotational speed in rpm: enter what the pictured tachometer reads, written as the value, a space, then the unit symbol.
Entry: 5500 rpm
